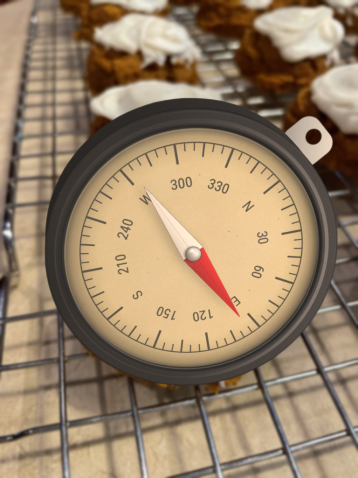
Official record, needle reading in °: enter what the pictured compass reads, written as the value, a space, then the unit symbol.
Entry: 95 °
